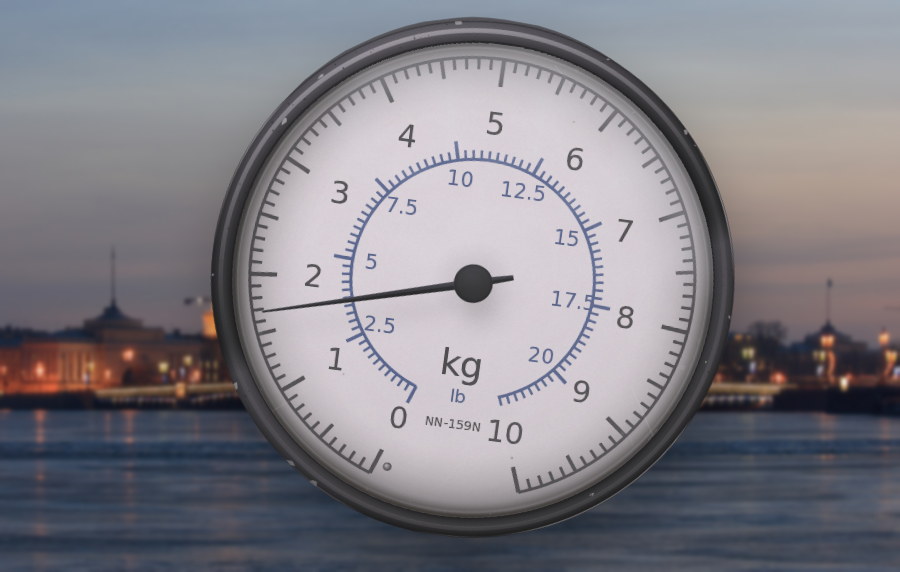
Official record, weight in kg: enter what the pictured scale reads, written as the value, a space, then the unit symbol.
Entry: 1.7 kg
